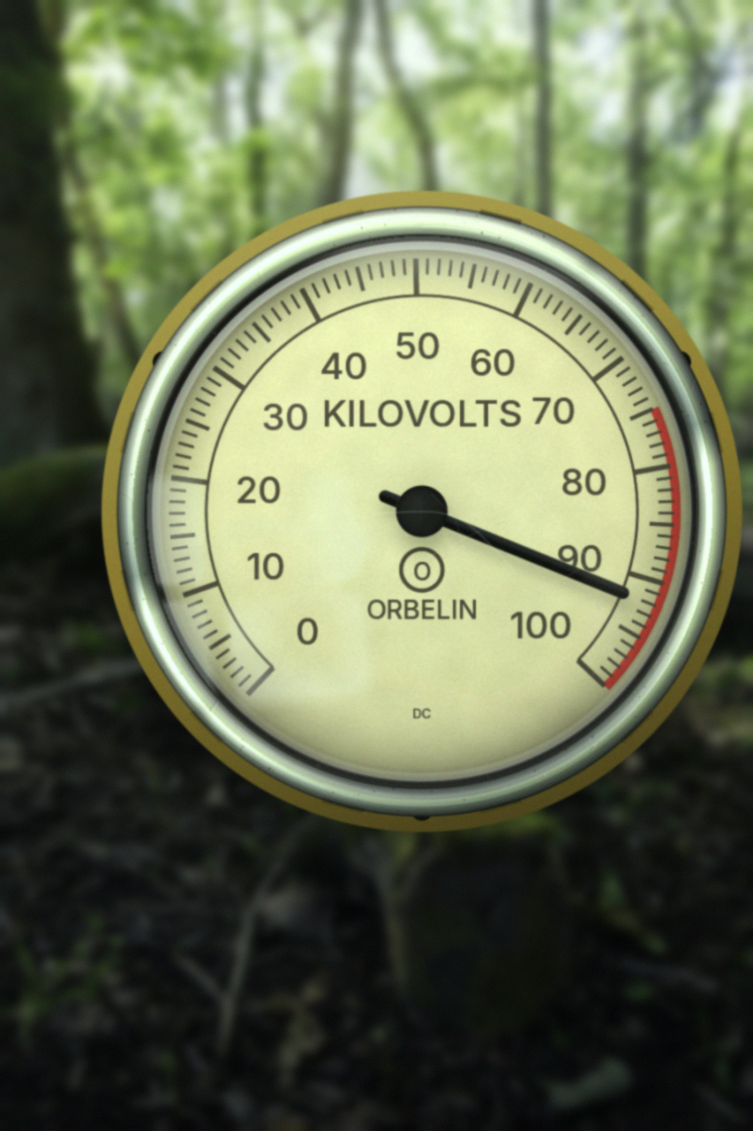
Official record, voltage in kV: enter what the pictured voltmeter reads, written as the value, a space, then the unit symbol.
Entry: 92 kV
